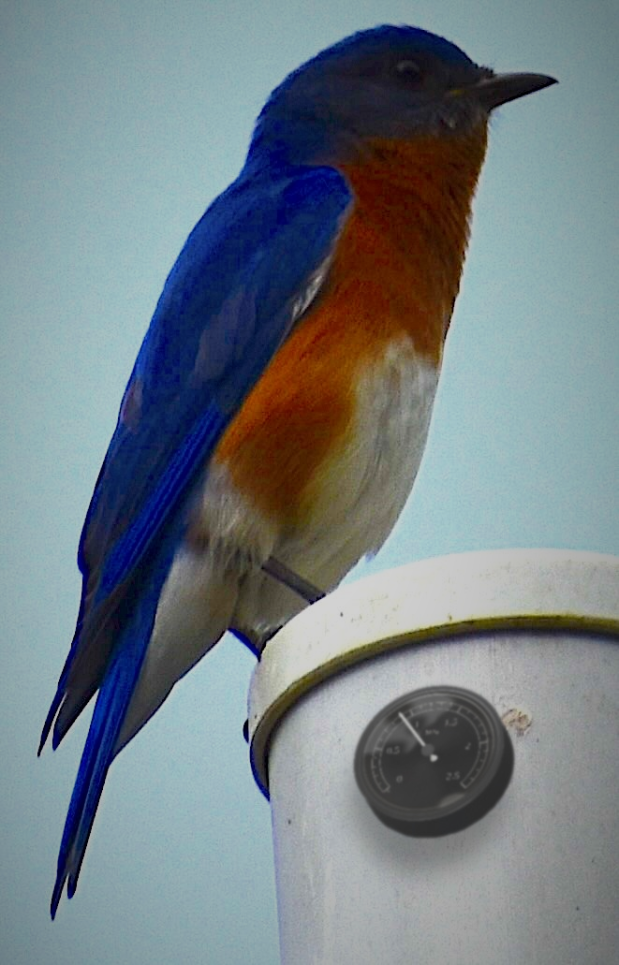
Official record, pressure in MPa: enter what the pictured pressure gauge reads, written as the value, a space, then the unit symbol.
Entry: 0.9 MPa
